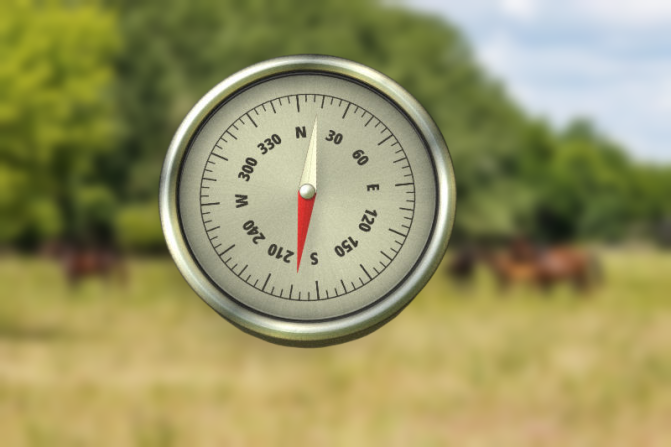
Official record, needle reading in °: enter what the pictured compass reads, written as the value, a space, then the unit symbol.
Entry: 192.5 °
